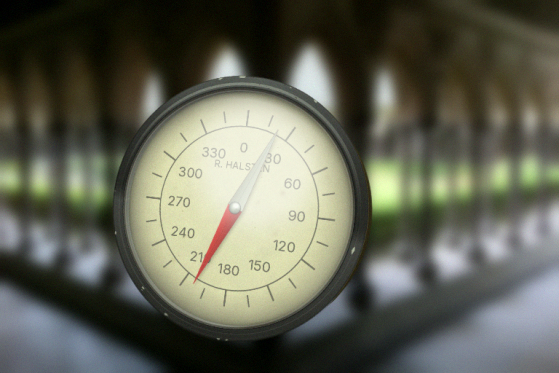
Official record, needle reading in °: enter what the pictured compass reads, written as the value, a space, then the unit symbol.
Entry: 202.5 °
